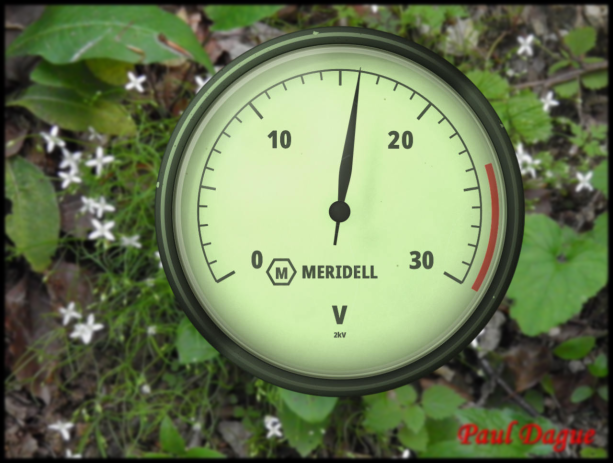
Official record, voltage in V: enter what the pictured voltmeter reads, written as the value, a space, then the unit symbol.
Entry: 16 V
